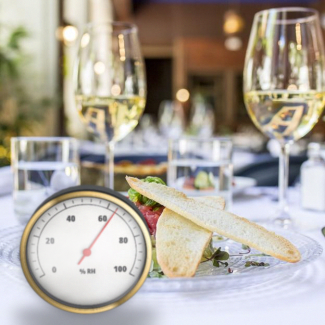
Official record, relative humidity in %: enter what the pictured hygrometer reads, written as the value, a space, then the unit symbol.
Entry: 64 %
